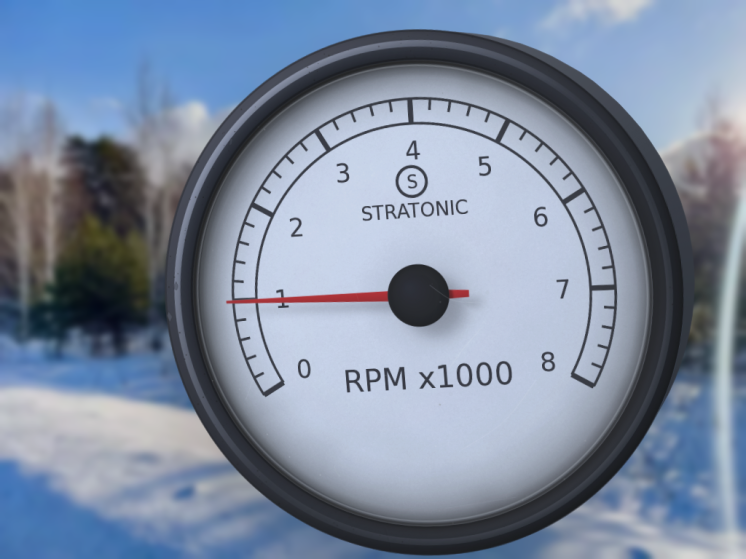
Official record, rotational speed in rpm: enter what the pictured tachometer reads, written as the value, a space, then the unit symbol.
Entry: 1000 rpm
